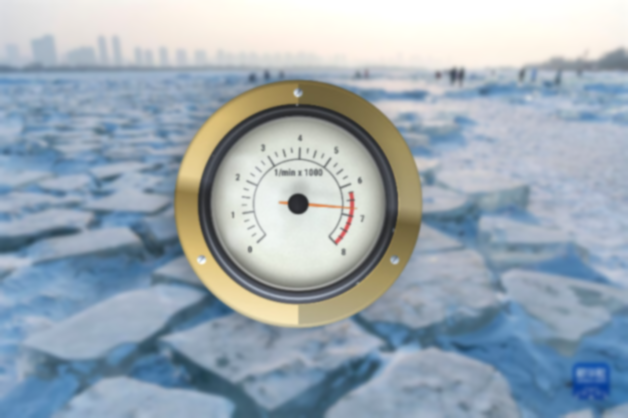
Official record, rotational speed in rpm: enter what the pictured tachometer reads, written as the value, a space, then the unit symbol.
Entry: 6750 rpm
